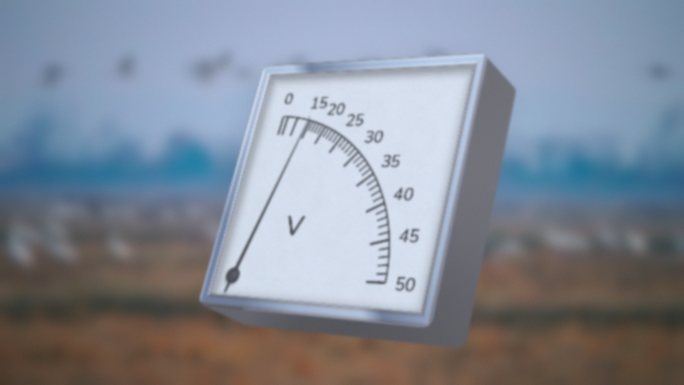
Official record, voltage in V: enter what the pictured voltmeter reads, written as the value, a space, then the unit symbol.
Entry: 15 V
